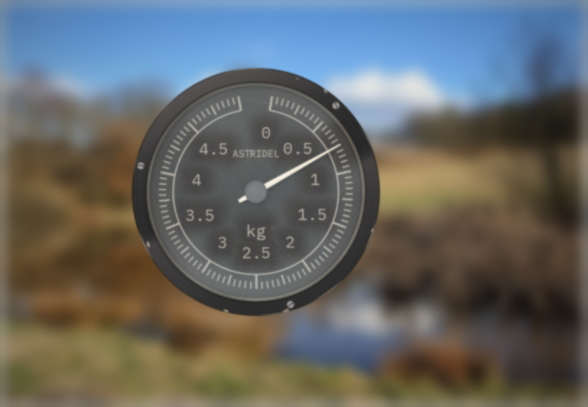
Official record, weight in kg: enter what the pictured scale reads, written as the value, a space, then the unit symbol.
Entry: 0.75 kg
